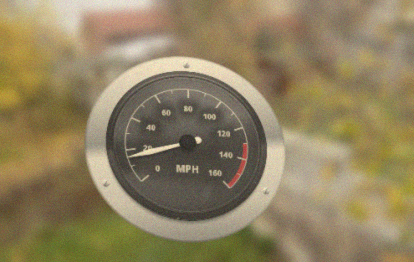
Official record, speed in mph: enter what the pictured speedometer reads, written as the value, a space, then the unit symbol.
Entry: 15 mph
